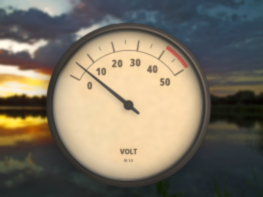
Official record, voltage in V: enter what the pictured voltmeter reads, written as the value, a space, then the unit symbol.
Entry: 5 V
